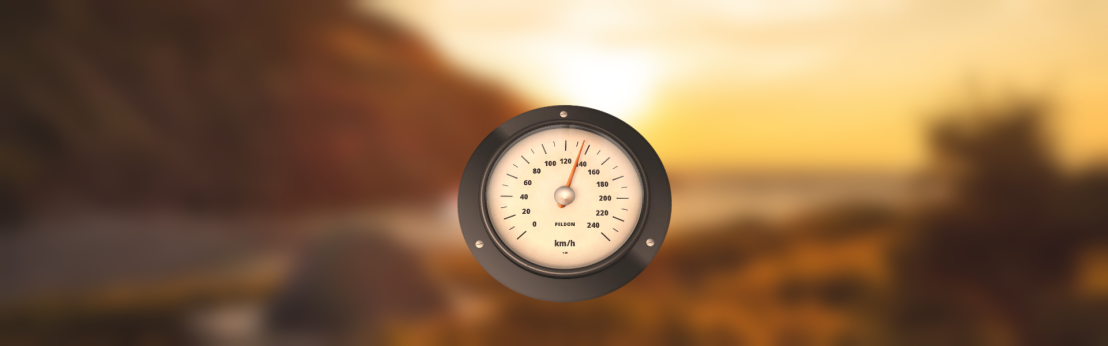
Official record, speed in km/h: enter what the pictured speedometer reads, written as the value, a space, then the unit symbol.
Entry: 135 km/h
